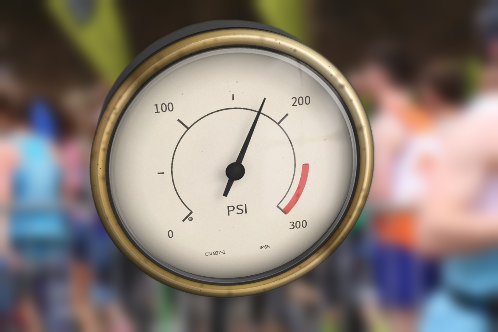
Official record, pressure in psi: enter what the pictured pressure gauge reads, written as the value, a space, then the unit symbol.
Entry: 175 psi
